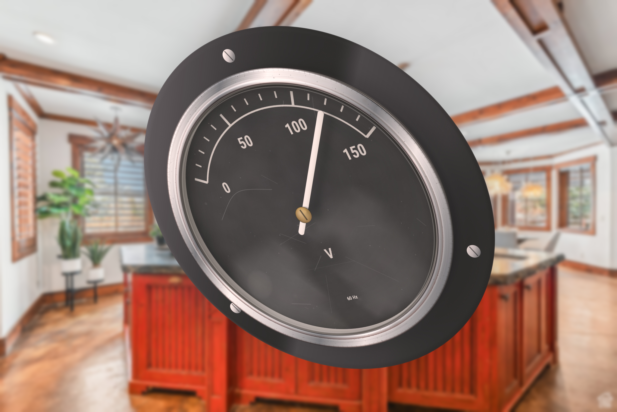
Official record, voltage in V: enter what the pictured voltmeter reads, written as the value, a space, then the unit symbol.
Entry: 120 V
